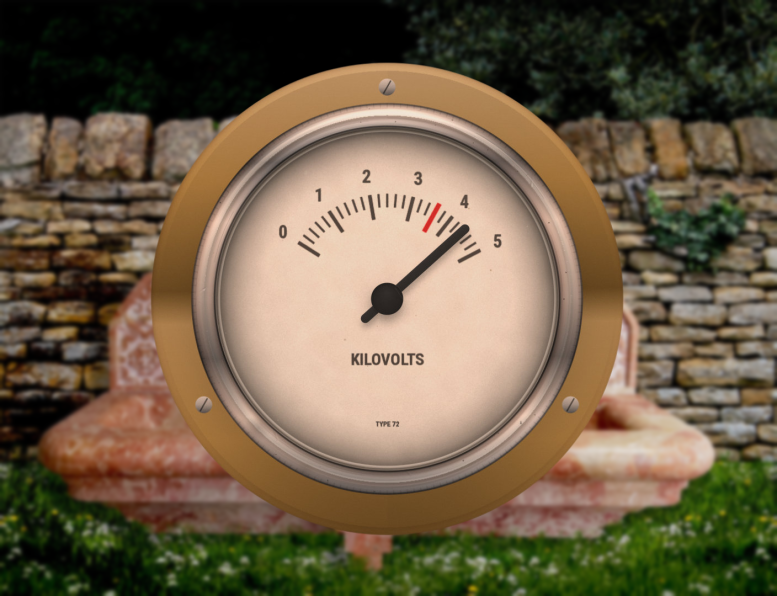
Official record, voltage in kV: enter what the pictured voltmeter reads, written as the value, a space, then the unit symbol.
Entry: 4.4 kV
